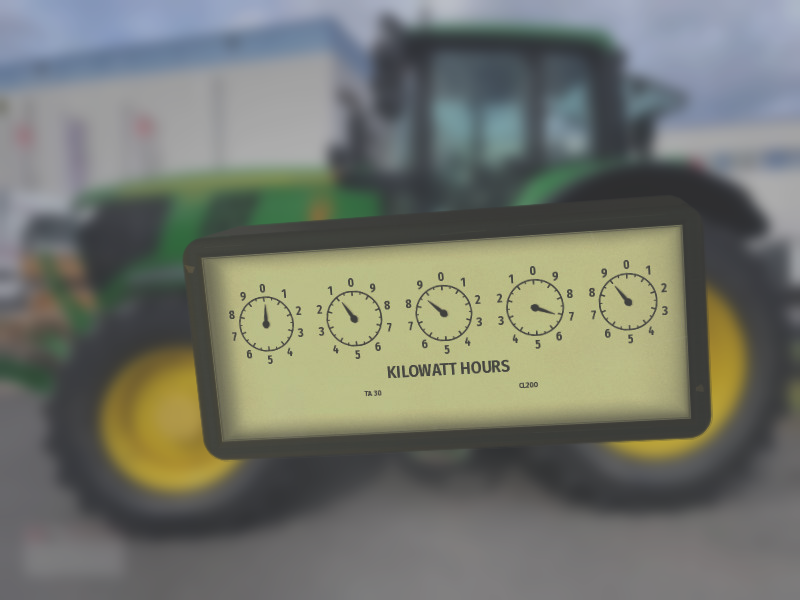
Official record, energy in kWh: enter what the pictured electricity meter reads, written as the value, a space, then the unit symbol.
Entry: 869 kWh
